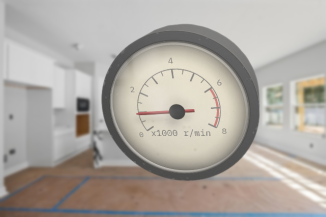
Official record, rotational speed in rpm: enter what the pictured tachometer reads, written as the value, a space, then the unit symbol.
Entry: 1000 rpm
